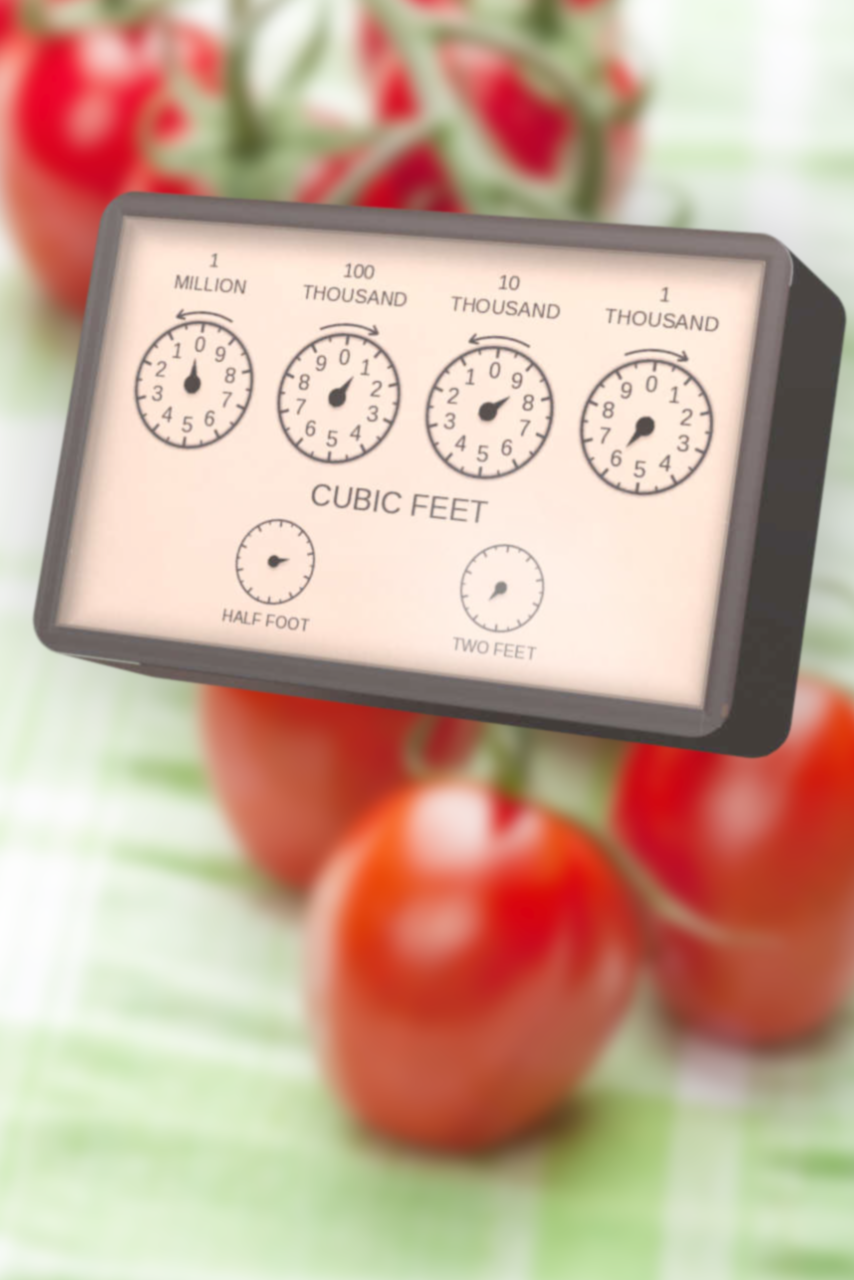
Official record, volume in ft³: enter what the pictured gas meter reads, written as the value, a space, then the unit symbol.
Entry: 8600 ft³
